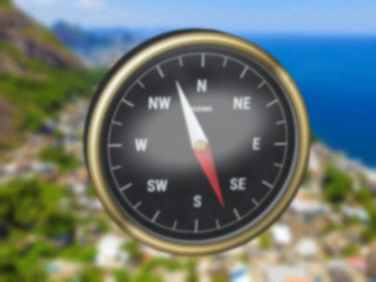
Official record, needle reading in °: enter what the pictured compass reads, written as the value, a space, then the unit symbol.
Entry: 157.5 °
